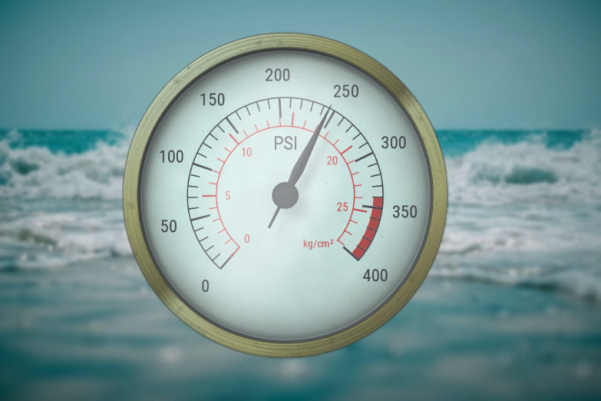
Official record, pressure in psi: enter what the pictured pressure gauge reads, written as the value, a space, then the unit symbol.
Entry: 245 psi
